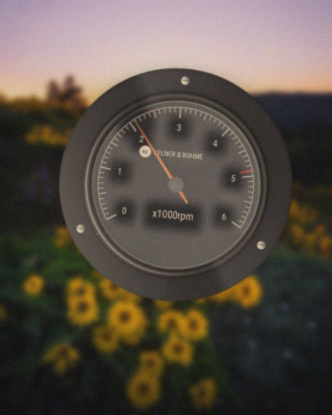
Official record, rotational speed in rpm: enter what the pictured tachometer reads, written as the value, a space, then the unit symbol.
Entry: 2100 rpm
